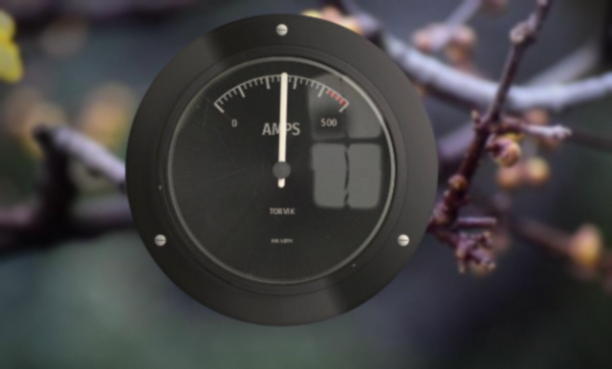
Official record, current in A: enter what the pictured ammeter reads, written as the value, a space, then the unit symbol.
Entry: 260 A
